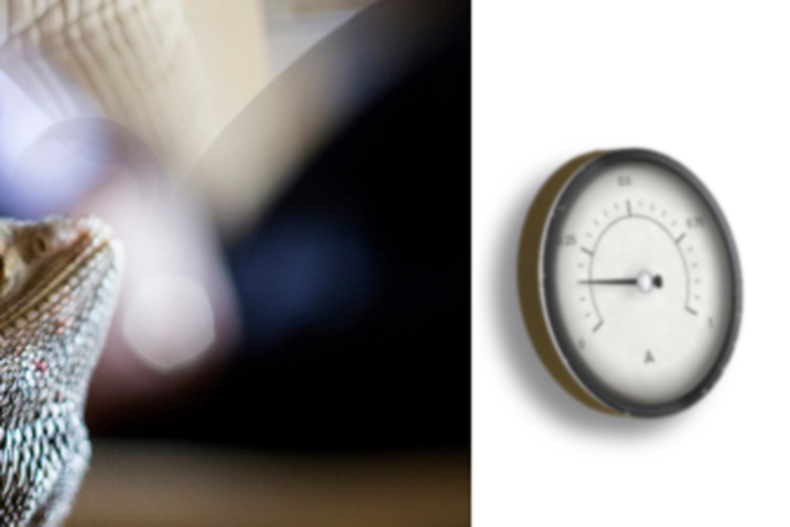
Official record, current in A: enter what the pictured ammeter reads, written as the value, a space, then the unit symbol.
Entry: 0.15 A
